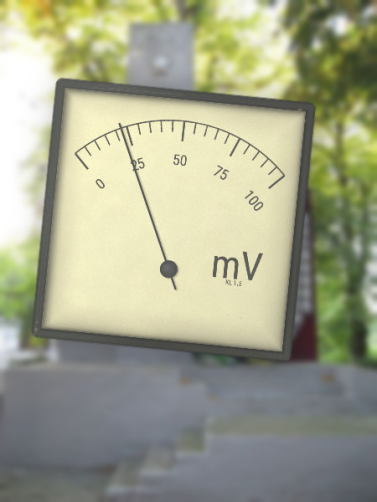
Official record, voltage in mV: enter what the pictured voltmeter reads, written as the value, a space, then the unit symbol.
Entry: 22.5 mV
